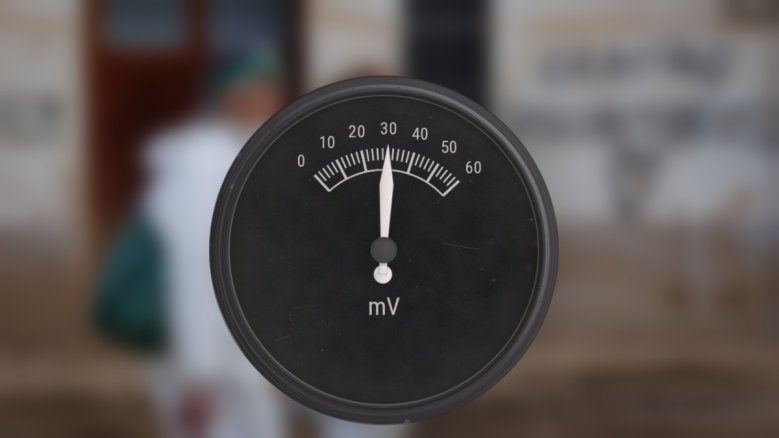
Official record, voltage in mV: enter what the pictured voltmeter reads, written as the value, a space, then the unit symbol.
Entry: 30 mV
